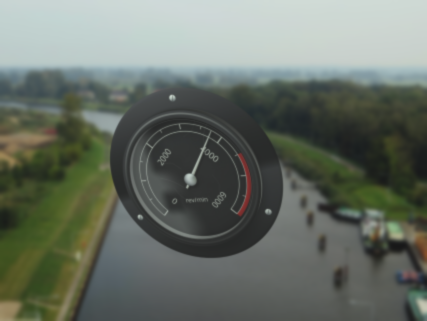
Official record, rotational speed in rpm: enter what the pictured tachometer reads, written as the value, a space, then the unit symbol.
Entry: 3750 rpm
